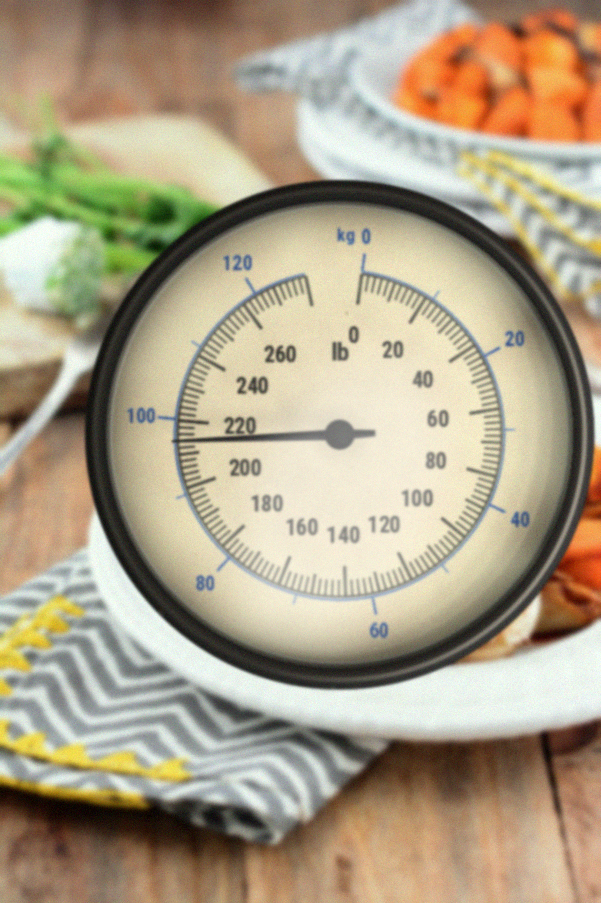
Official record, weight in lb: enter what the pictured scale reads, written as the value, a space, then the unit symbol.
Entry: 214 lb
